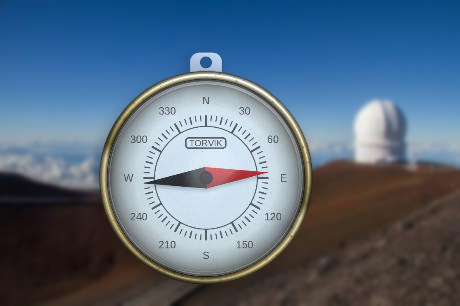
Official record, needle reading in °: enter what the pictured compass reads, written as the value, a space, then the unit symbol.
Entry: 85 °
